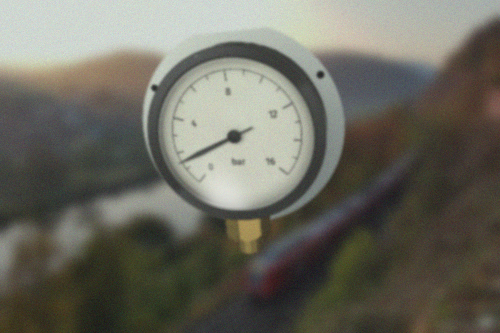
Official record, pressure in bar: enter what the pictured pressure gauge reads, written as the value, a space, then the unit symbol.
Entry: 1.5 bar
